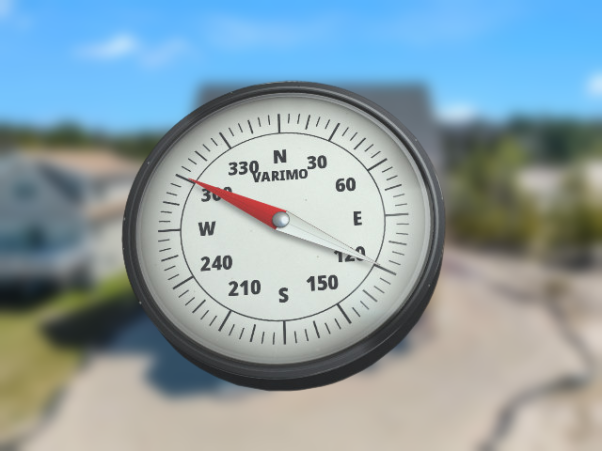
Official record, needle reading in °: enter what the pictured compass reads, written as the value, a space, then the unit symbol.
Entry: 300 °
